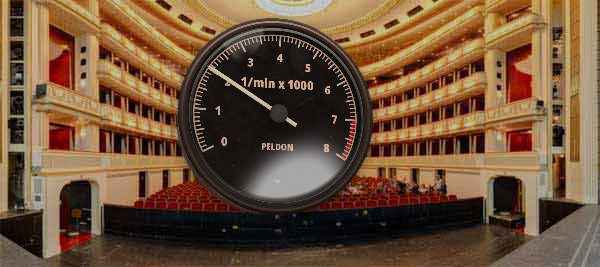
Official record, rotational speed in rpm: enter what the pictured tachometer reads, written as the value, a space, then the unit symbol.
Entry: 2000 rpm
